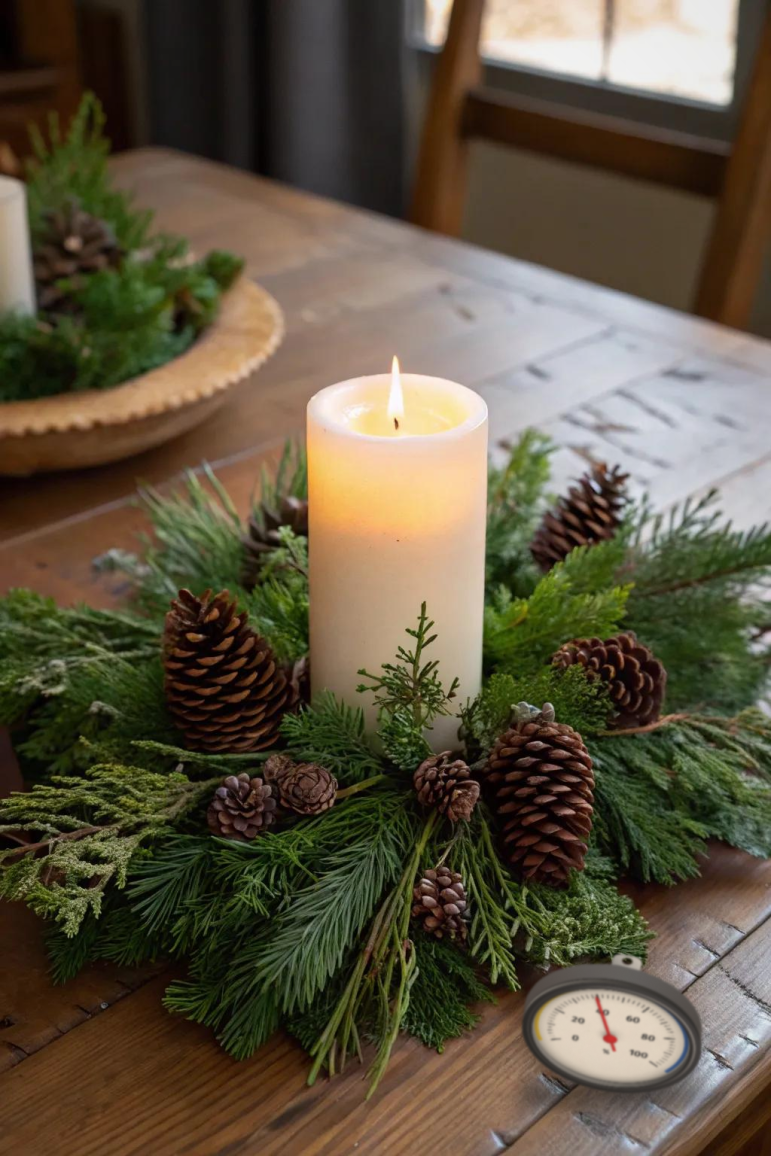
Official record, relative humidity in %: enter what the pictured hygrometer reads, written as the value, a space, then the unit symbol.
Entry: 40 %
